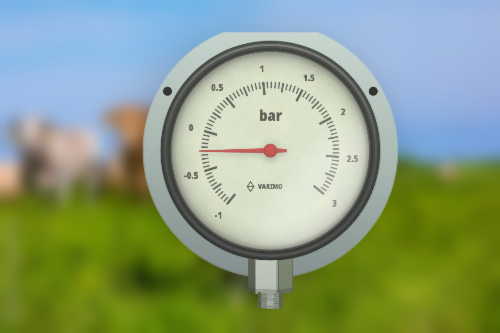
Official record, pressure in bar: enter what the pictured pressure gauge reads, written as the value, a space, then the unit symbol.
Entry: -0.25 bar
